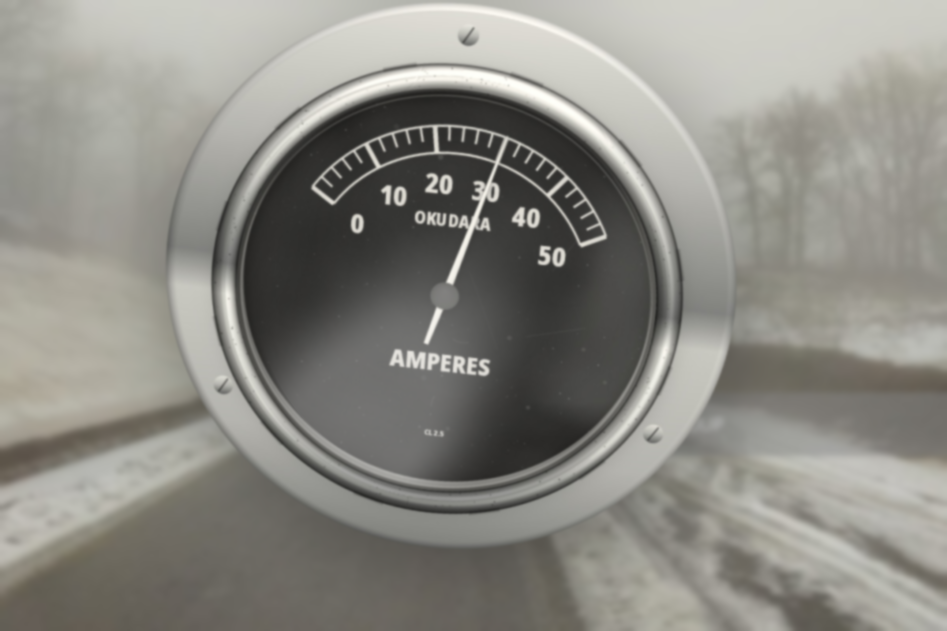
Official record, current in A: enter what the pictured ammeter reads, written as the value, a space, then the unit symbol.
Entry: 30 A
